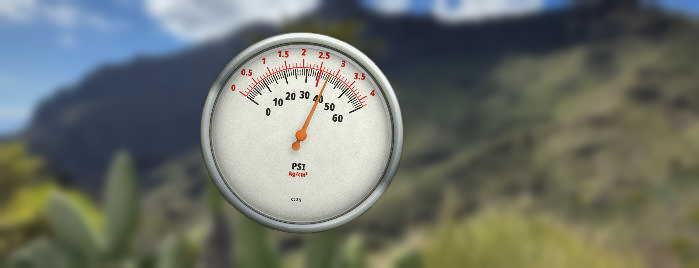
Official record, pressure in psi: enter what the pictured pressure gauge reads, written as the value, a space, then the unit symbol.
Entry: 40 psi
